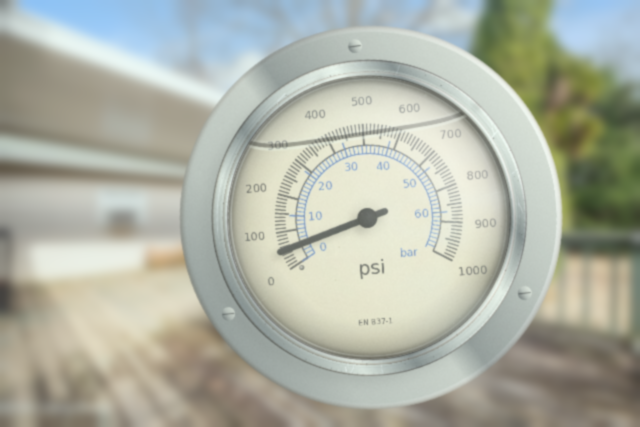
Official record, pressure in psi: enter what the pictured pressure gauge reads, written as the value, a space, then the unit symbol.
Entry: 50 psi
